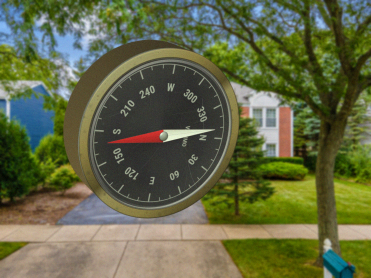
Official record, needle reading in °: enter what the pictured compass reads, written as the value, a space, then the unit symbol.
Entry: 170 °
